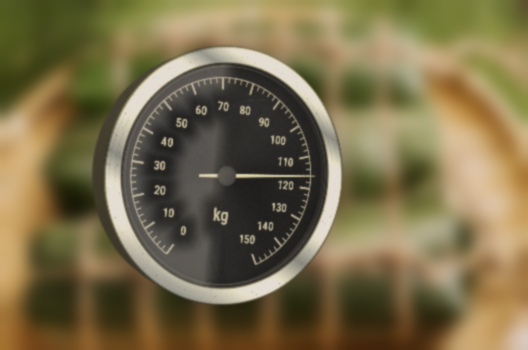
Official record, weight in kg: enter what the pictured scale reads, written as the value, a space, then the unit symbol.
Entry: 116 kg
